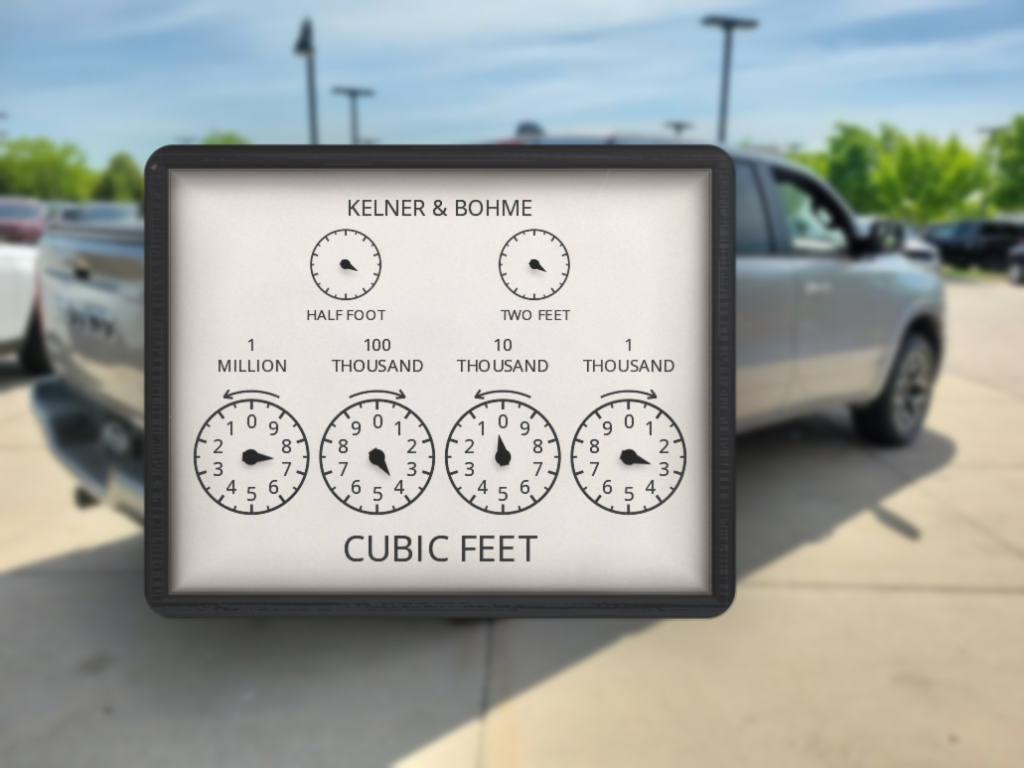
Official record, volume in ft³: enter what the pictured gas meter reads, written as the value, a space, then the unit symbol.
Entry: 740300 ft³
